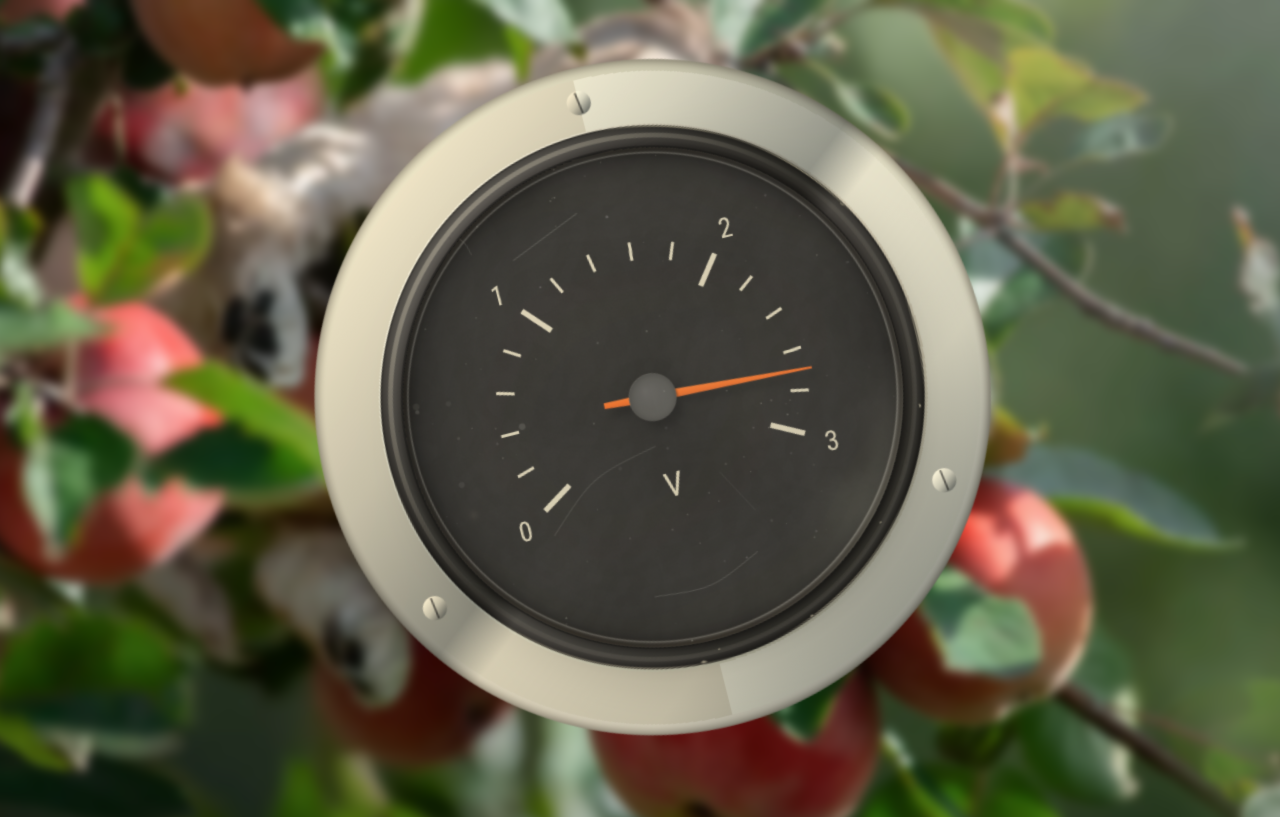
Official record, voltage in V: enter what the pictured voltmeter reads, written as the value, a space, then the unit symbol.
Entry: 2.7 V
